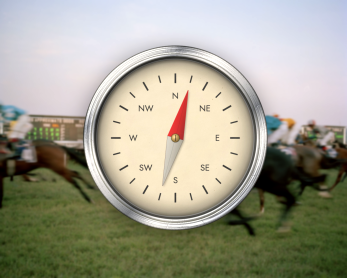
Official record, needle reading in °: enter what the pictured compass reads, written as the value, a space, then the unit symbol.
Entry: 15 °
